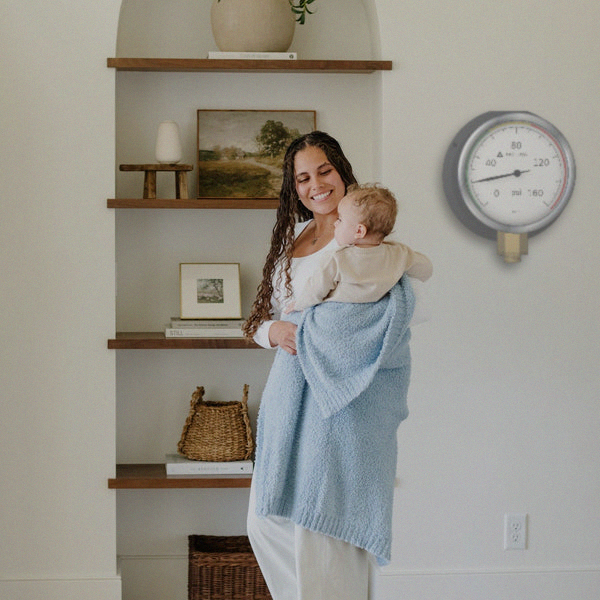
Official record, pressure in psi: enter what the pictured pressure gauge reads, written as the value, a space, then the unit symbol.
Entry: 20 psi
